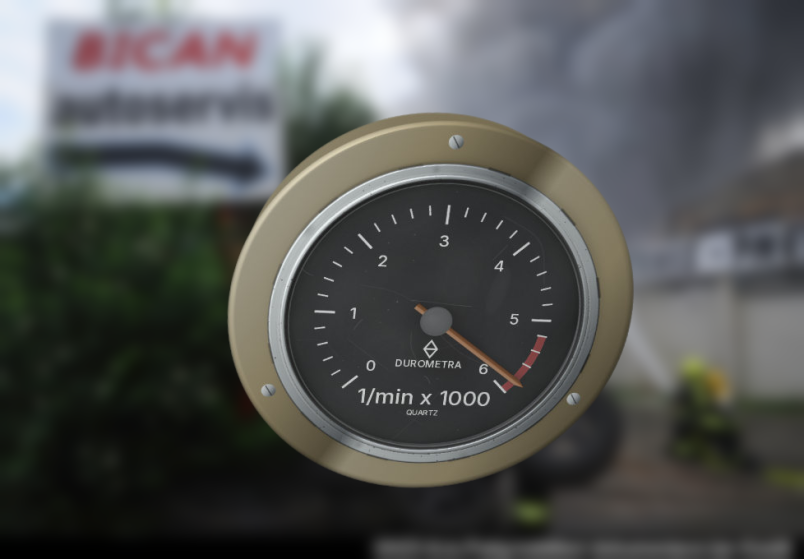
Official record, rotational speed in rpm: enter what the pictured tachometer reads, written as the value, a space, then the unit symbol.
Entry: 5800 rpm
